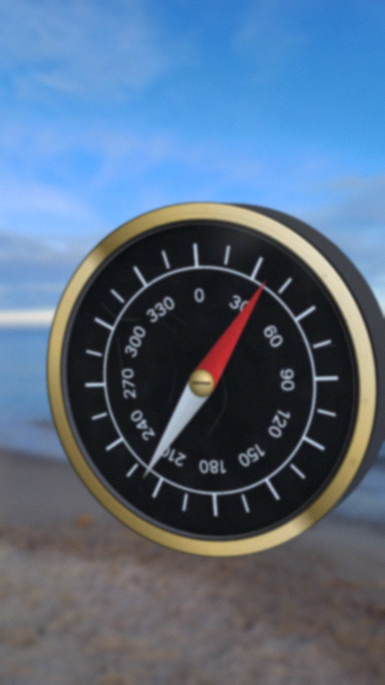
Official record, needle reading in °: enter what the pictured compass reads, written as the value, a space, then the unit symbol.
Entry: 37.5 °
